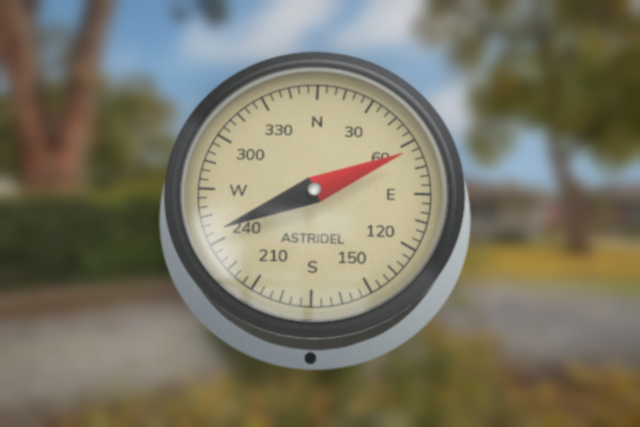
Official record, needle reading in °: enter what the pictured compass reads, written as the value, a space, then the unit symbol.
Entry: 65 °
